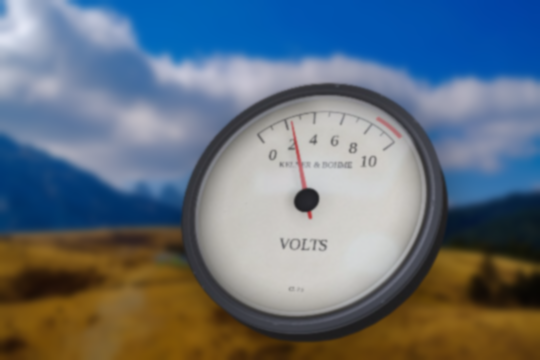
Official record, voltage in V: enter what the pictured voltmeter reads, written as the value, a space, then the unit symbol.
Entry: 2.5 V
